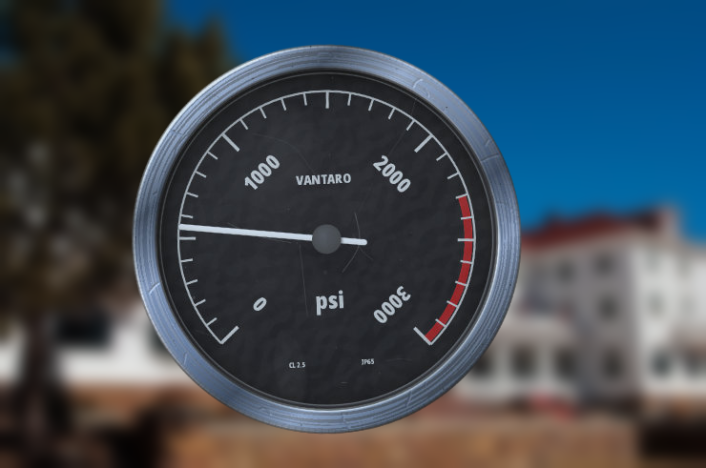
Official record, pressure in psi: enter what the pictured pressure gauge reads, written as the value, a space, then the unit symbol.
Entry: 550 psi
